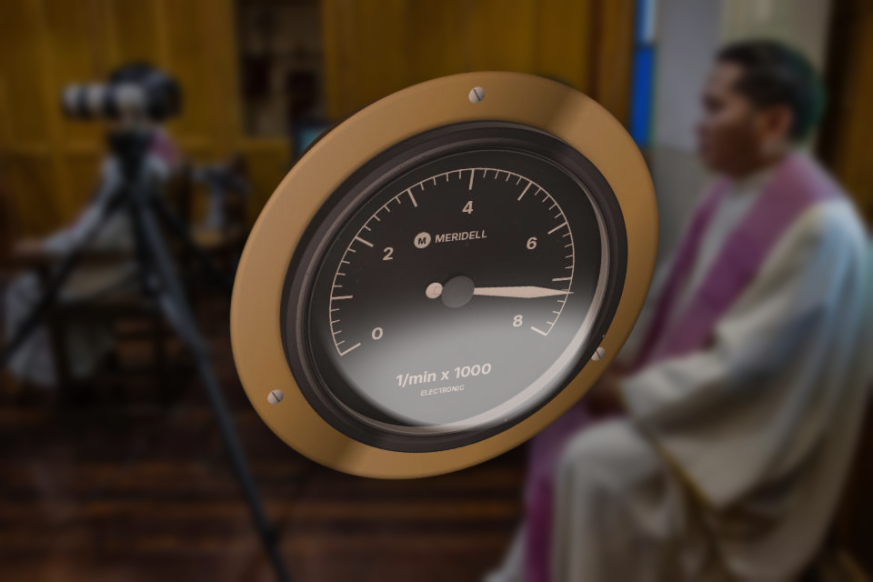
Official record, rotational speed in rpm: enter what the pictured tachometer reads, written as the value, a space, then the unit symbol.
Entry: 7200 rpm
